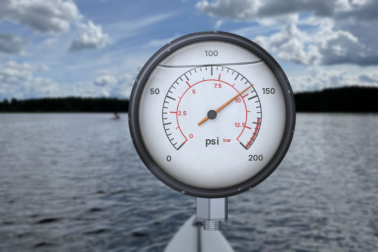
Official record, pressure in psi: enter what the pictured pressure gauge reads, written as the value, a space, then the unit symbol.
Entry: 140 psi
